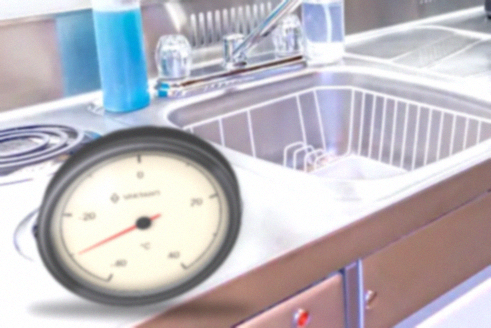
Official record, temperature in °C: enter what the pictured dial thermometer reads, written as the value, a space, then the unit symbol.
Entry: -30 °C
